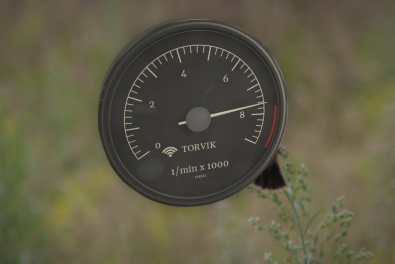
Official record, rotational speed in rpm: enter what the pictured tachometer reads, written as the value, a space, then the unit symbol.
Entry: 7600 rpm
